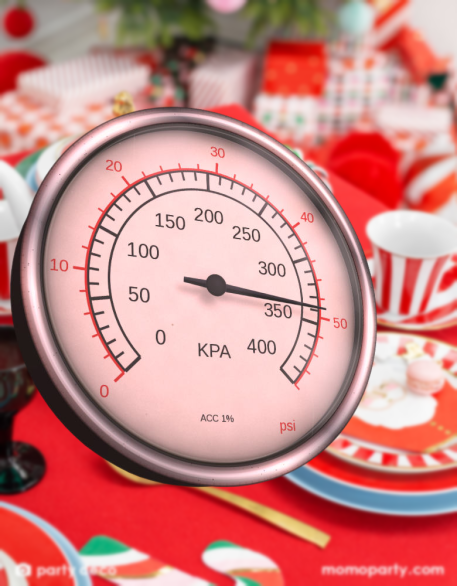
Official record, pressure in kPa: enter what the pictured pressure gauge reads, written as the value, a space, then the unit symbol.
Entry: 340 kPa
